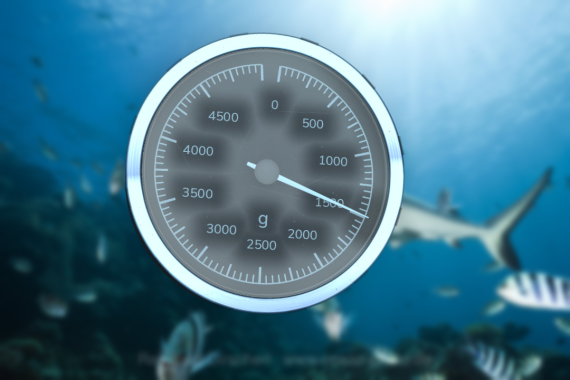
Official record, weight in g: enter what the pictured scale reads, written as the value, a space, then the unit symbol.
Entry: 1500 g
